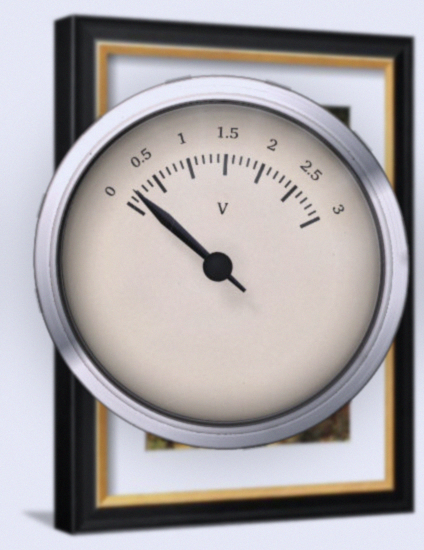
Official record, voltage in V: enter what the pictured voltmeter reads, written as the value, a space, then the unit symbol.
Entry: 0.2 V
